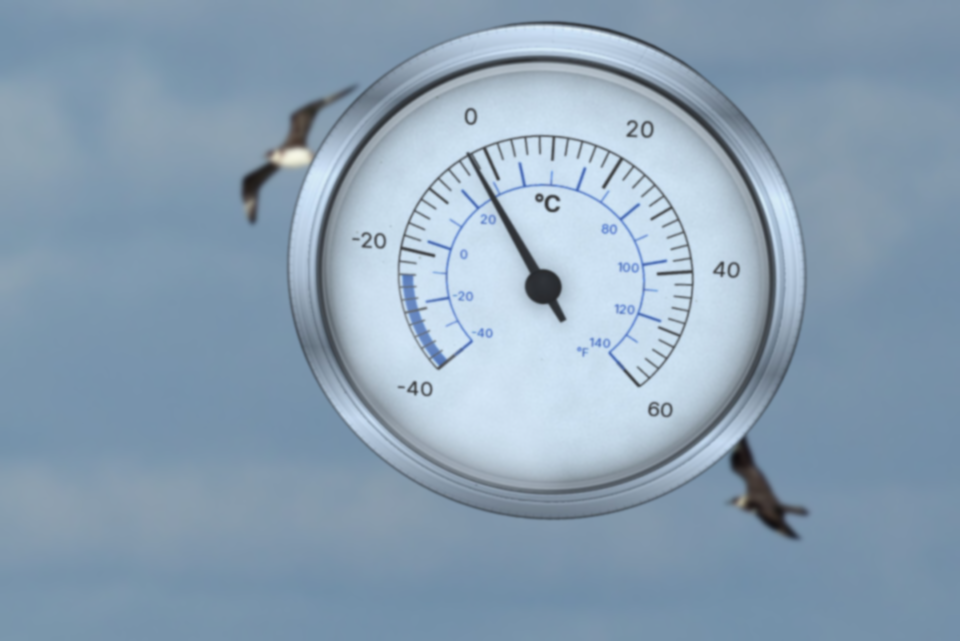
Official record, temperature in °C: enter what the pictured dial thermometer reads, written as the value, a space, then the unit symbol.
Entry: -2 °C
